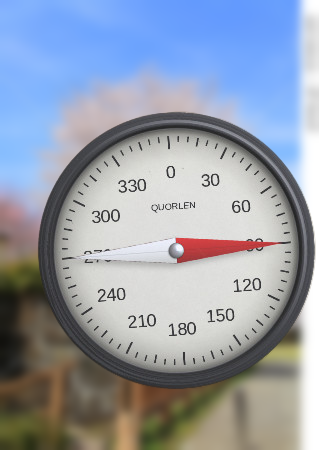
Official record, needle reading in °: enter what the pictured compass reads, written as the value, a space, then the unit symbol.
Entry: 90 °
